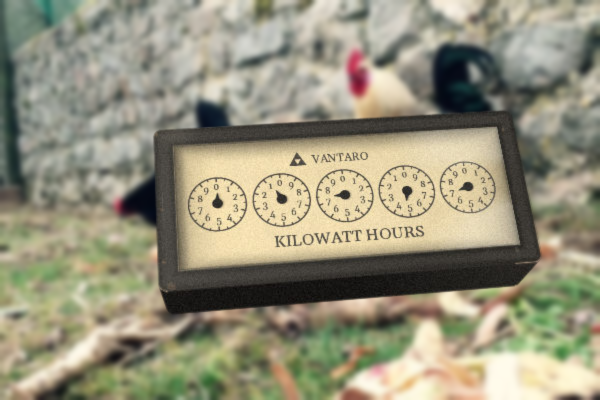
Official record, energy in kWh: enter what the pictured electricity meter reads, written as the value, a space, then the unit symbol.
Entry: 747 kWh
